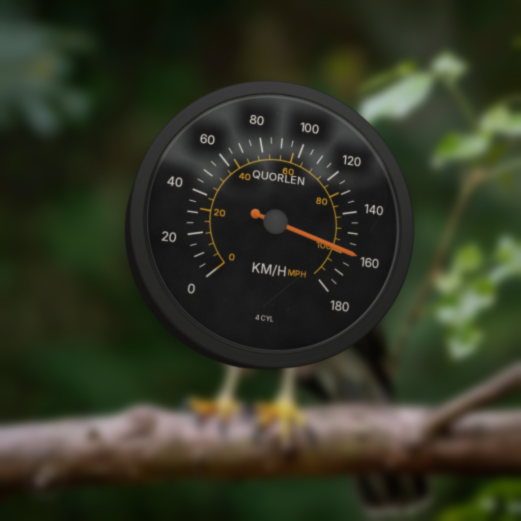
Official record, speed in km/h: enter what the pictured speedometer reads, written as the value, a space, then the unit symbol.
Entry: 160 km/h
